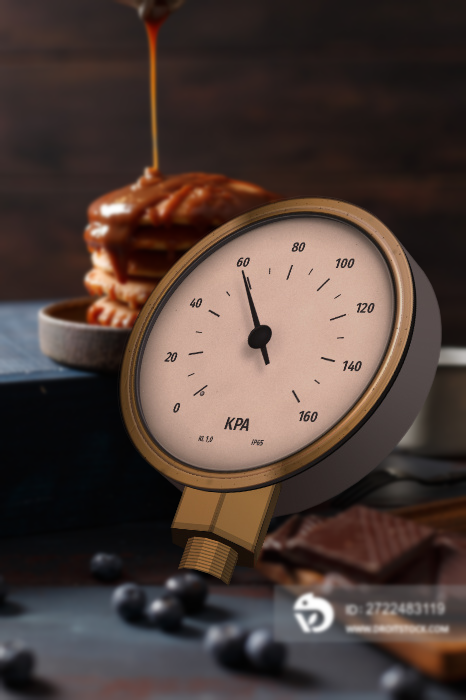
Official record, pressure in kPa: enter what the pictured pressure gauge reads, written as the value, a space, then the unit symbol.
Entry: 60 kPa
